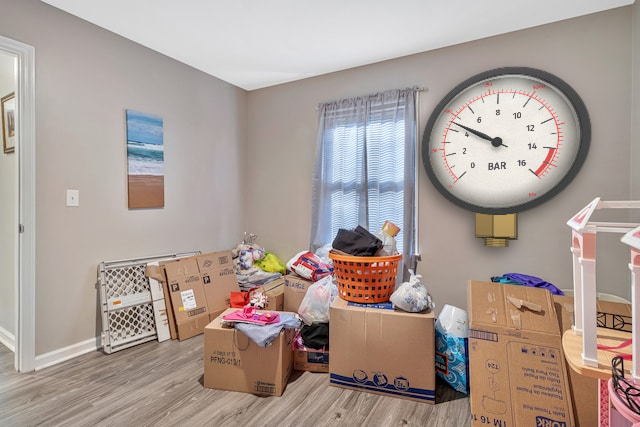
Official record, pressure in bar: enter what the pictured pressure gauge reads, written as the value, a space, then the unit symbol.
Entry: 4.5 bar
